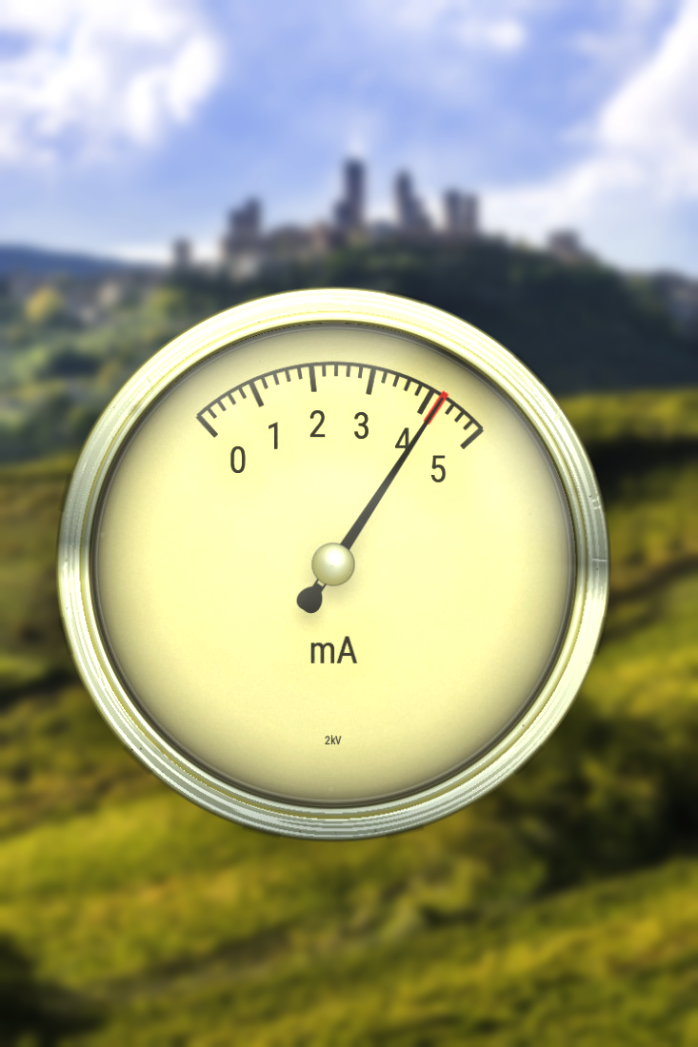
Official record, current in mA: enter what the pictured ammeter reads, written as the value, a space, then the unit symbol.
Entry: 4.2 mA
